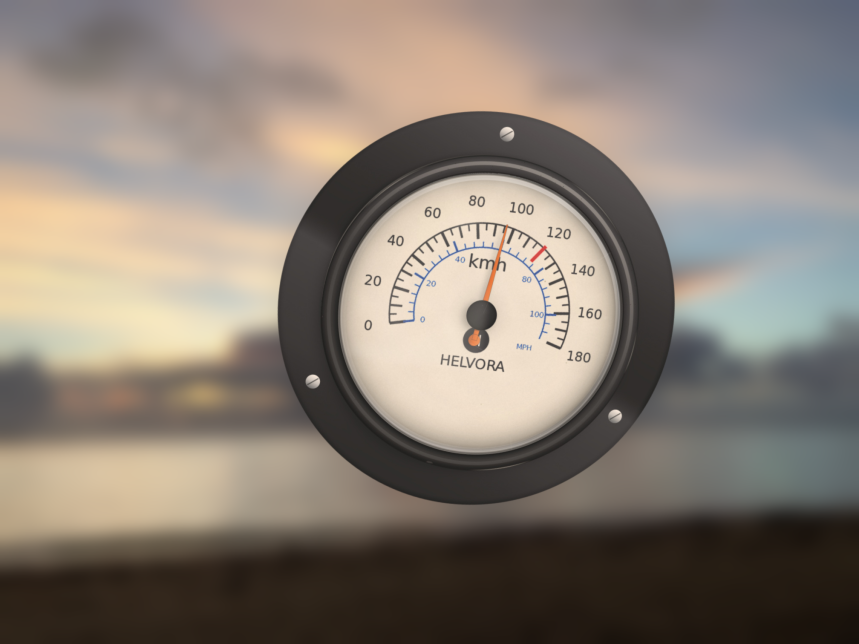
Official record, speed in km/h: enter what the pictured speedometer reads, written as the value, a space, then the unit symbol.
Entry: 95 km/h
